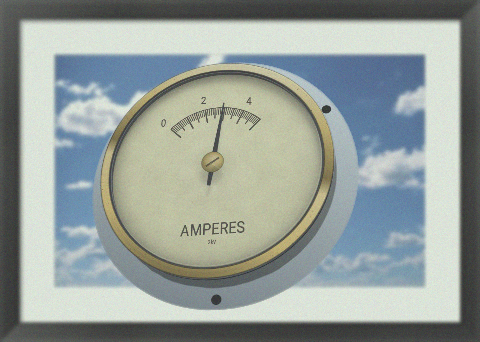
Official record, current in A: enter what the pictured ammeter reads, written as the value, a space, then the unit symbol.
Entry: 3 A
